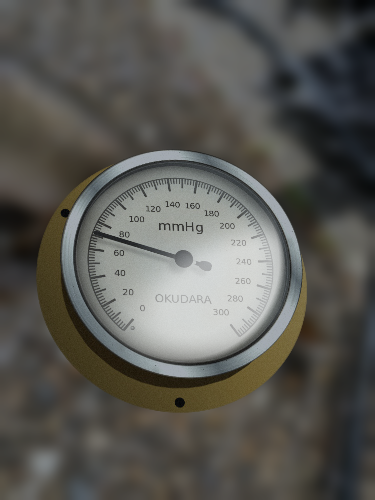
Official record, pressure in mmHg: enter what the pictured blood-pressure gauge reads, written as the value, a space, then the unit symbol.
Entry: 70 mmHg
